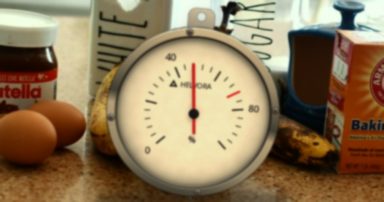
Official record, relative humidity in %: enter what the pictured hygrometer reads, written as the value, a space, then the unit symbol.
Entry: 48 %
